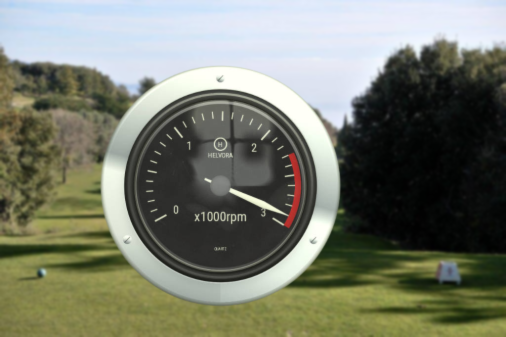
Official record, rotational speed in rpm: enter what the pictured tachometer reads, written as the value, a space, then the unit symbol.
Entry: 2900 rpm
